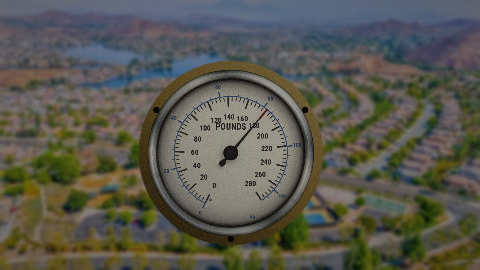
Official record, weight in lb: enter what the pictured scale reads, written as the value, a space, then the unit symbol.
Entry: 180 lb
